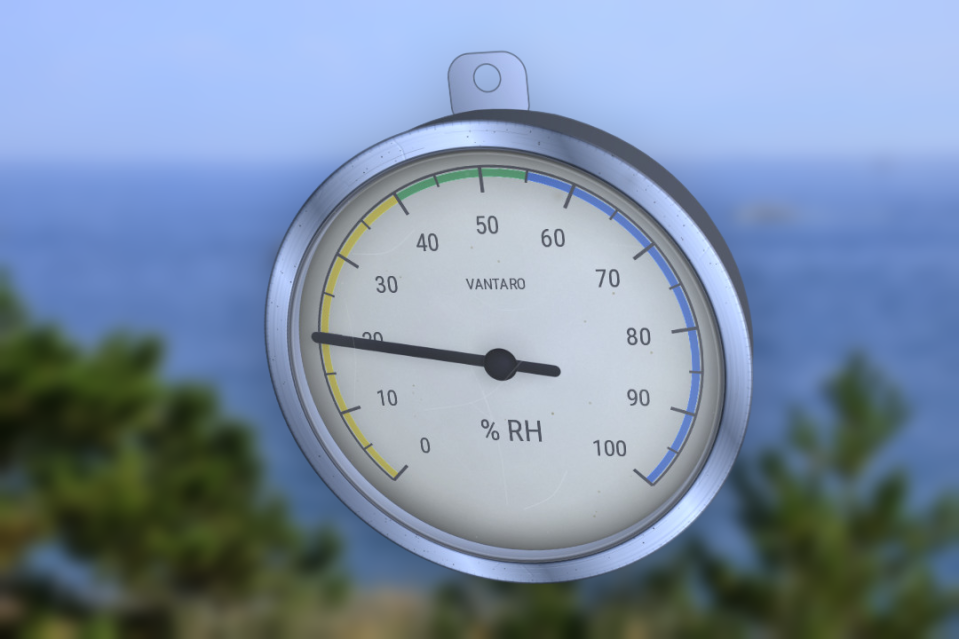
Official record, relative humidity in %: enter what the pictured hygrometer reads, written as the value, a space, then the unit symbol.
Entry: 20 %
